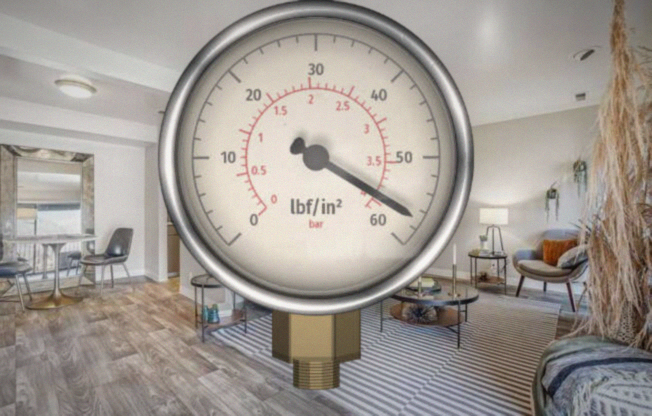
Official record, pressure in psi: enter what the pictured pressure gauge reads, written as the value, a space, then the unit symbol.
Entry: 57 psi
